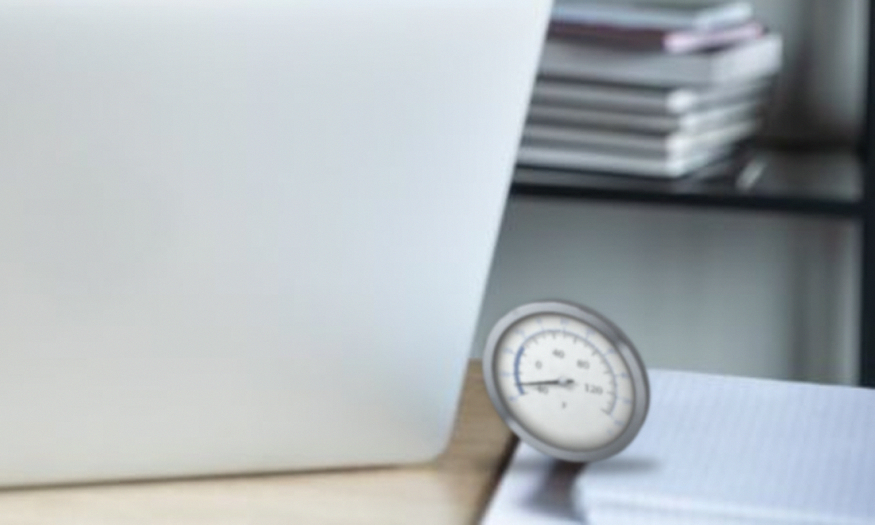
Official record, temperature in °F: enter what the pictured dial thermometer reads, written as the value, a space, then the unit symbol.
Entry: -30 °F
